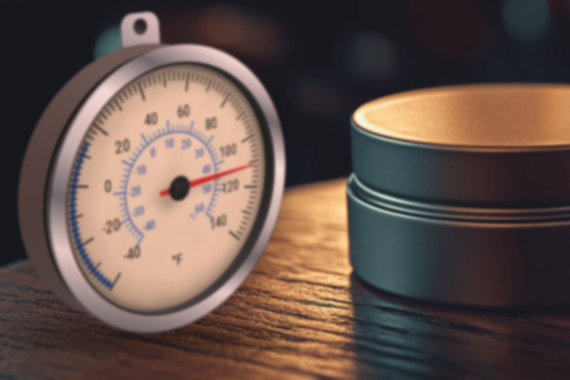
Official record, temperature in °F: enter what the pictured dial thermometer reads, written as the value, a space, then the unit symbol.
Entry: 110 °F
